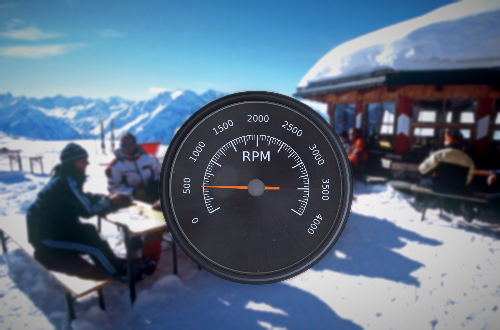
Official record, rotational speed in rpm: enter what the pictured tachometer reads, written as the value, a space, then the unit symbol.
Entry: 500 rpm
